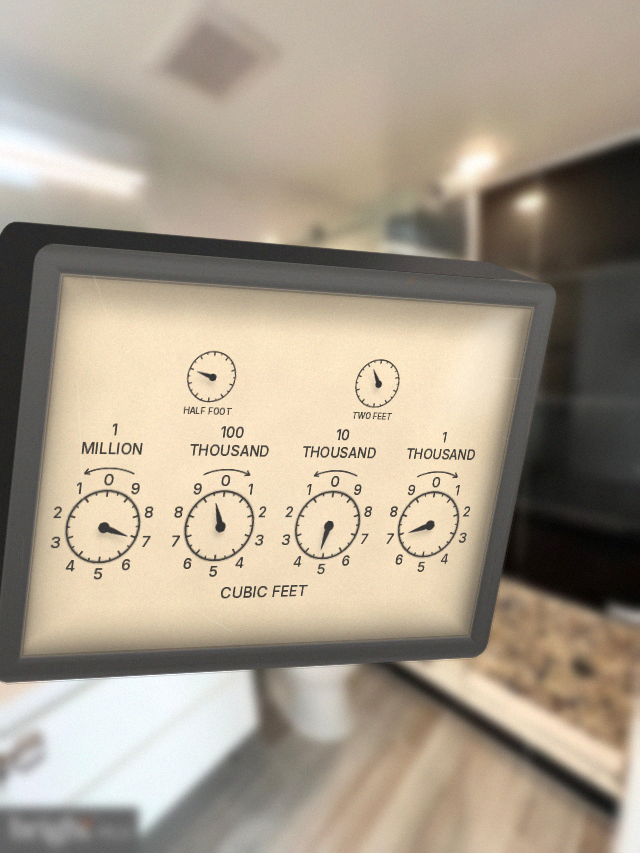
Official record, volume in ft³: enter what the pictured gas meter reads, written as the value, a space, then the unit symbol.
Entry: 694700 ft³
